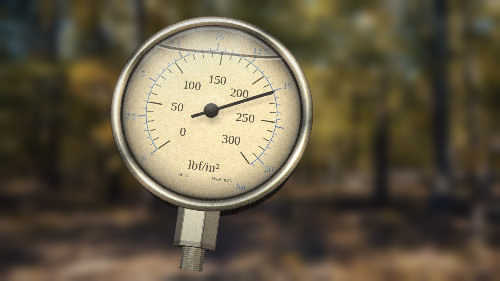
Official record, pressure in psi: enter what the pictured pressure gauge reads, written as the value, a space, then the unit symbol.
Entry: 220 psi
